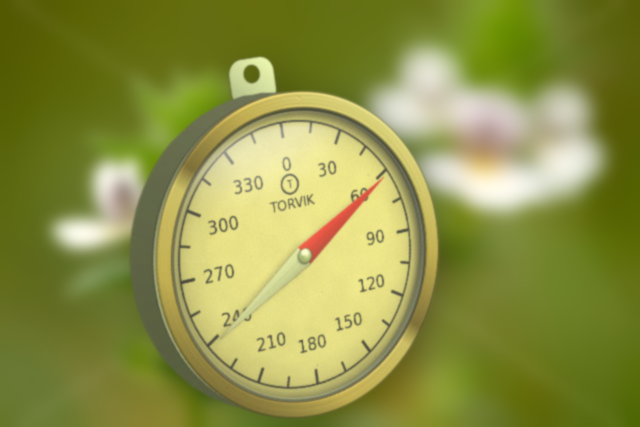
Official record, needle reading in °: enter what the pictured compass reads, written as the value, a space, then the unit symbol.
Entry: 60 °
